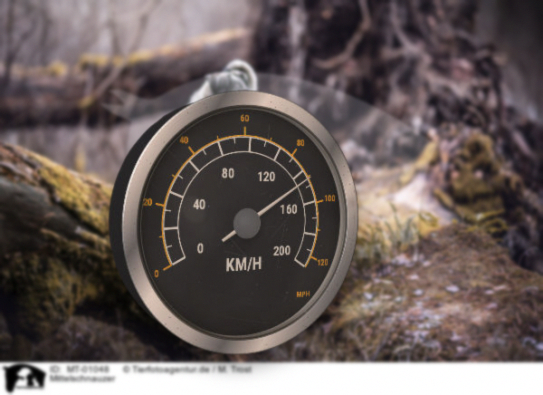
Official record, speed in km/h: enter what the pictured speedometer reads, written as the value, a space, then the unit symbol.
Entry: 145 km/h
